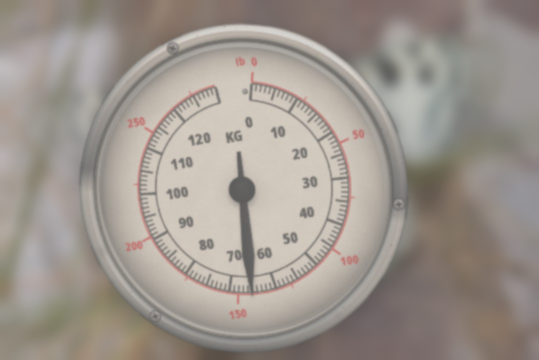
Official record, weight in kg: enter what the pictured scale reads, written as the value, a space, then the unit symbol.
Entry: 65 kg
